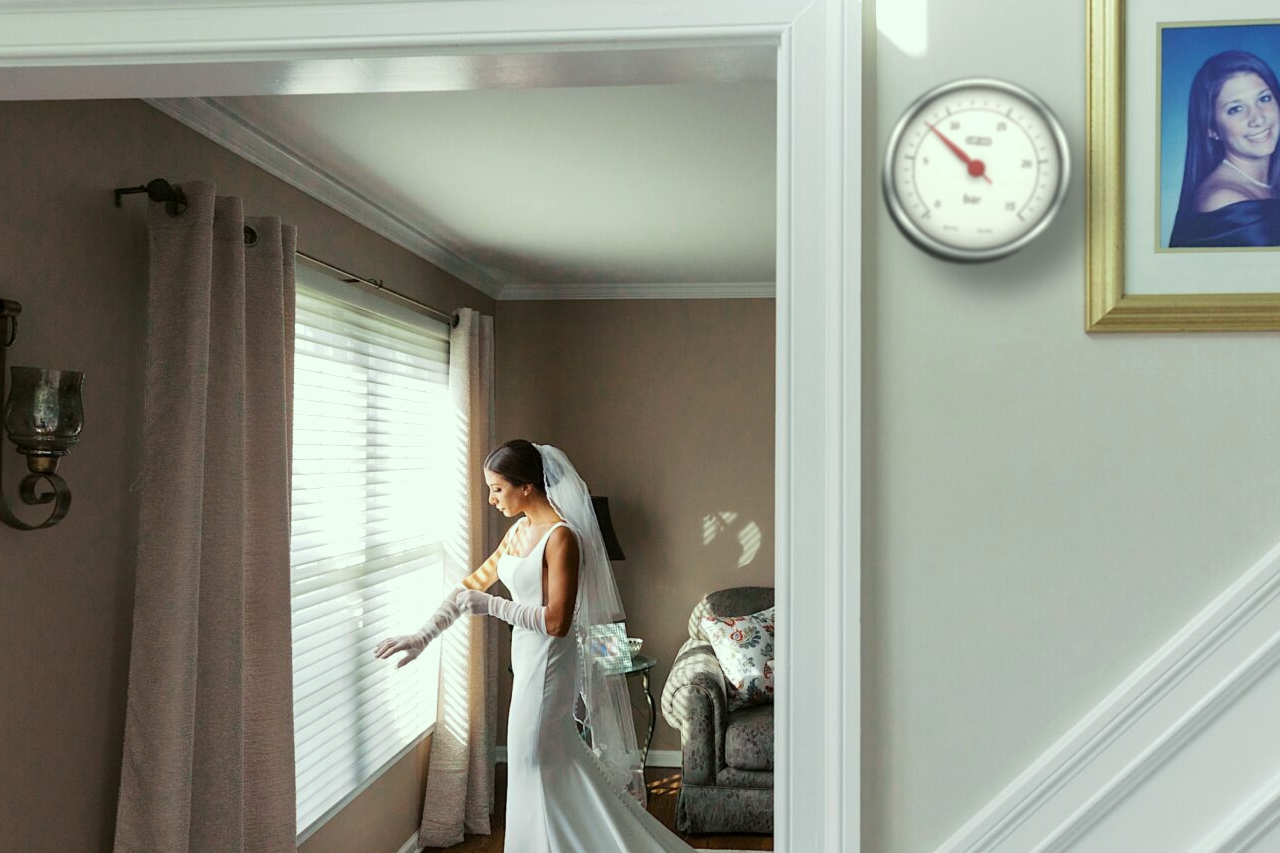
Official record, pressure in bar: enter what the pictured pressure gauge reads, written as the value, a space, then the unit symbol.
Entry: 8 bar
